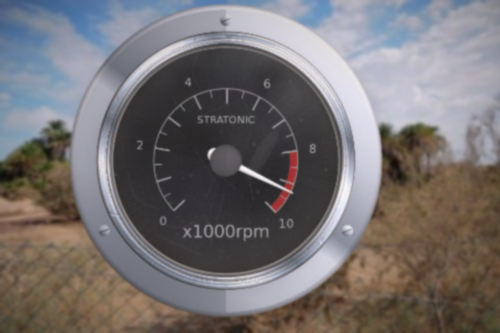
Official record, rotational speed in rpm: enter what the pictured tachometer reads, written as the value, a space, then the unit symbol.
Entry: 9250 rpm
